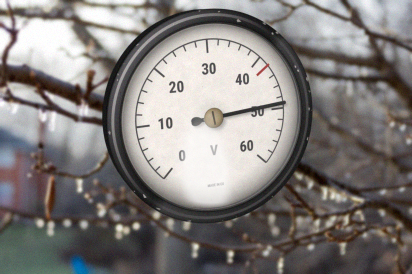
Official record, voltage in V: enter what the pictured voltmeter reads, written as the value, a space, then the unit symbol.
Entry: 49 V
